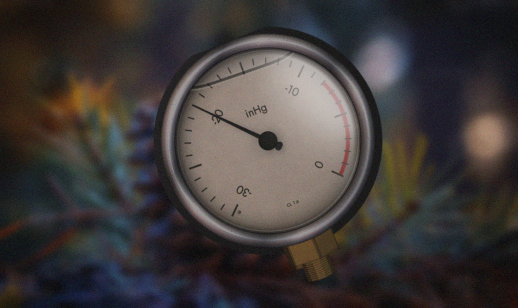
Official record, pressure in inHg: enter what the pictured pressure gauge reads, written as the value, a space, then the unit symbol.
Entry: -20 inHg
